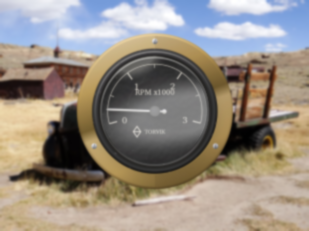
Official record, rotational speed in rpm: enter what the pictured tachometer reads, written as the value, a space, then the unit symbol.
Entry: 250 rpm
